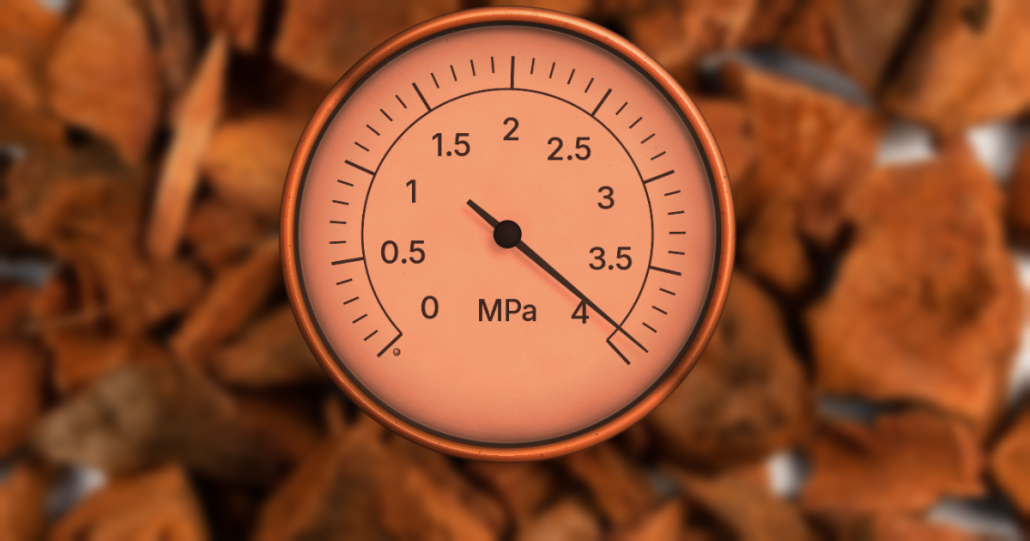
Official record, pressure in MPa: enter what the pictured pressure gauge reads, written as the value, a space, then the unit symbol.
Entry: 3.9 MPa
